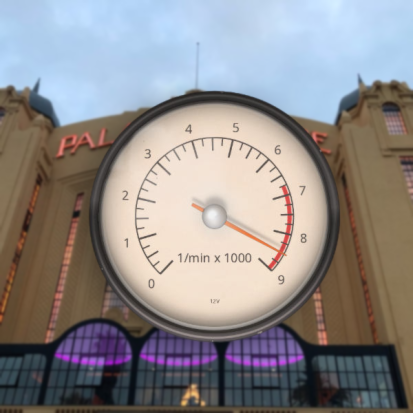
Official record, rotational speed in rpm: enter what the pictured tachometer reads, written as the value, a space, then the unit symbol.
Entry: 8500 rpm
